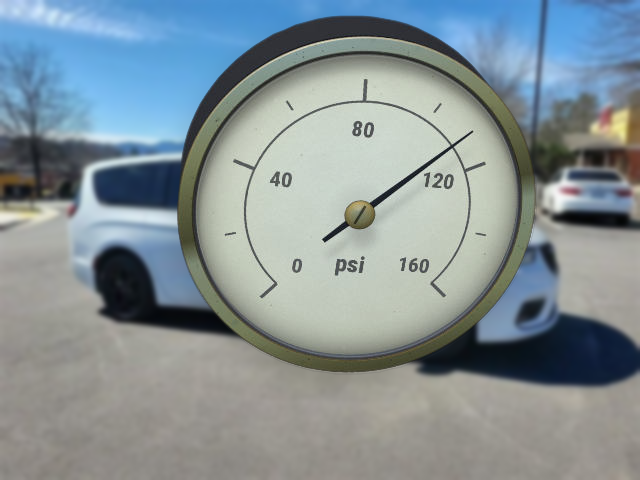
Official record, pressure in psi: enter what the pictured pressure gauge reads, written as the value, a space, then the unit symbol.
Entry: 110 psi
